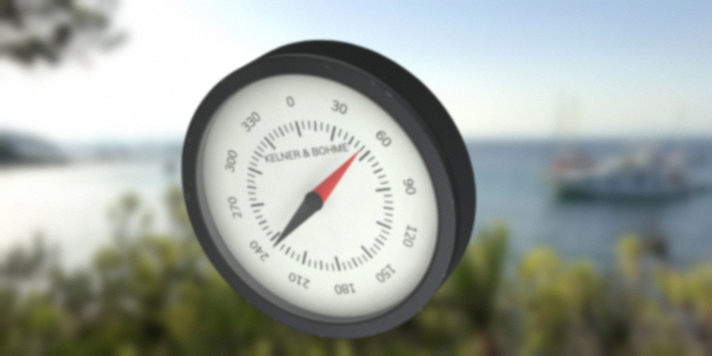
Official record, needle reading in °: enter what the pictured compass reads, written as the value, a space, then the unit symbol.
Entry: 55 °
